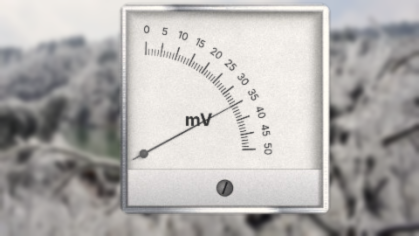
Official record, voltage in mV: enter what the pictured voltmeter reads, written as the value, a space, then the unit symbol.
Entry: 35 mV
